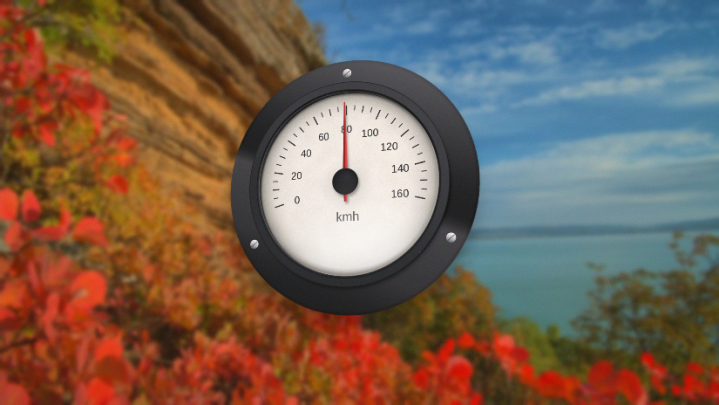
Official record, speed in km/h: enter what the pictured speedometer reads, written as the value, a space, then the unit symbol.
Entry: 80 km/h
